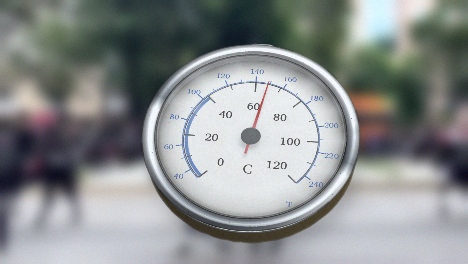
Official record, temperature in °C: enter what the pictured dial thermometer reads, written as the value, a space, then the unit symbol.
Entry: 65 °C
